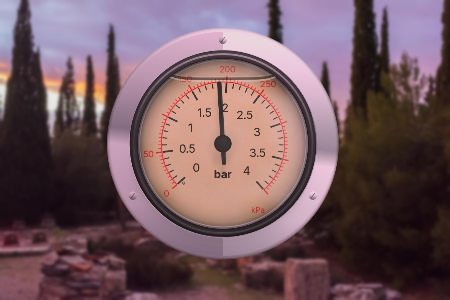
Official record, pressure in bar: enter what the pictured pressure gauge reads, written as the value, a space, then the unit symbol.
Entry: 1.9 bar
